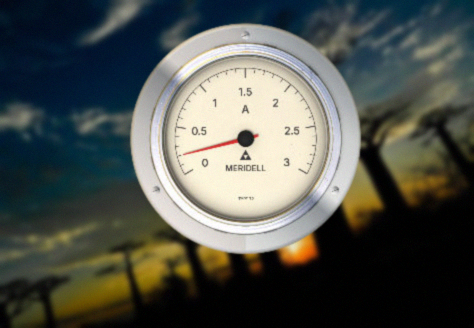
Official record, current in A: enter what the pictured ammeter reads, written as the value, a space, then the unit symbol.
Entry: 0.2 A
